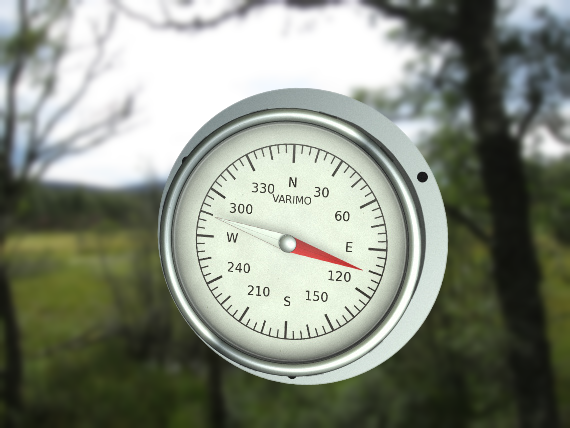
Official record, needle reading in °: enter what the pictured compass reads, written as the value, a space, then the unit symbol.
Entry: 105 °
